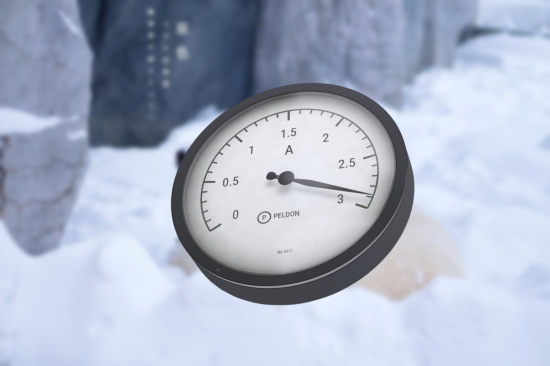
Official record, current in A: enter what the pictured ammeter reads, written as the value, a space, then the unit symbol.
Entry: 2.9 A
